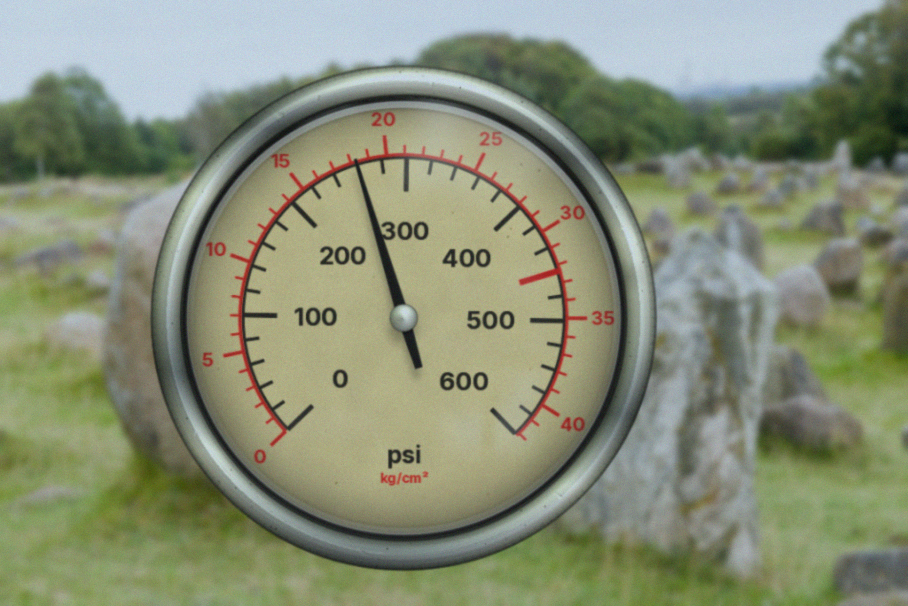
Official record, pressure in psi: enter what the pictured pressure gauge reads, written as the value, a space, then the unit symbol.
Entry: 260 psi
